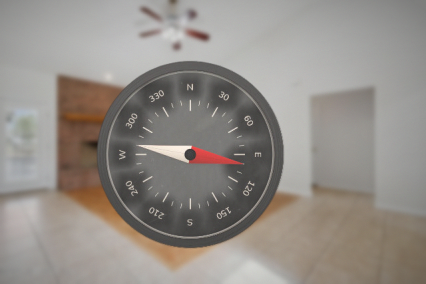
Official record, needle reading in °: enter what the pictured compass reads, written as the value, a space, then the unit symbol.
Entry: 100 °
